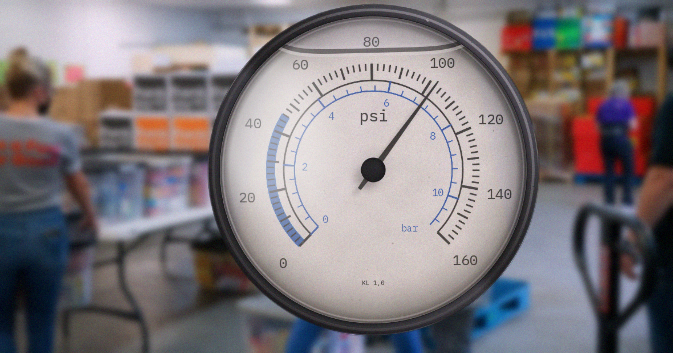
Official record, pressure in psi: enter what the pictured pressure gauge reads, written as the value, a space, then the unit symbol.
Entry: 102 psi
